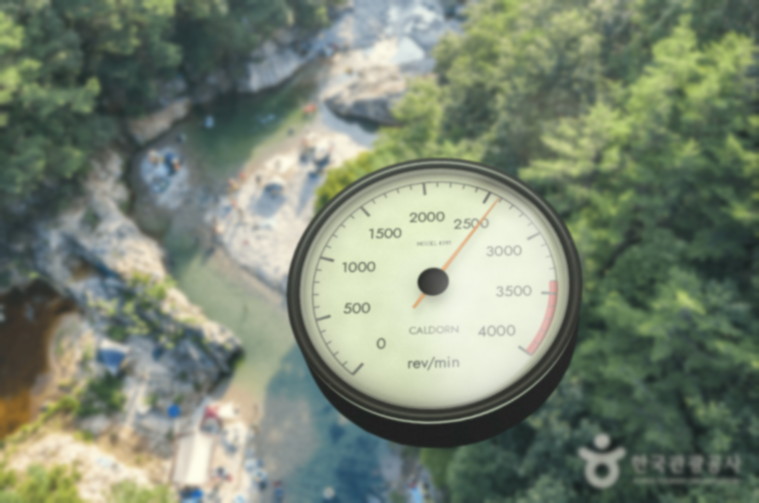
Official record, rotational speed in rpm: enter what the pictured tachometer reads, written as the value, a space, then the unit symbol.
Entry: 2600 rpm
